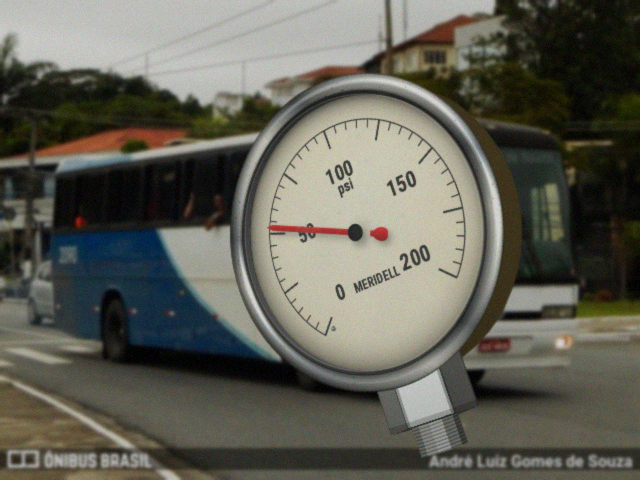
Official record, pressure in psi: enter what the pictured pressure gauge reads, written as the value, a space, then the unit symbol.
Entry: 52.5 psi
